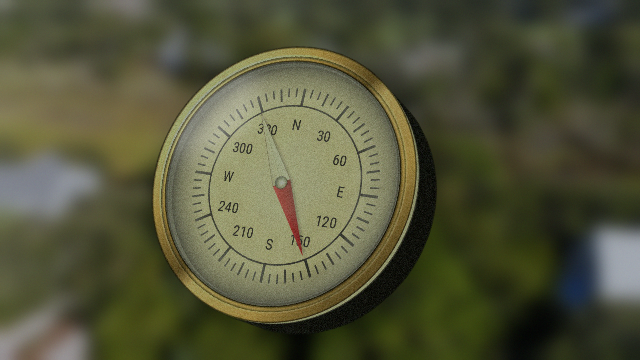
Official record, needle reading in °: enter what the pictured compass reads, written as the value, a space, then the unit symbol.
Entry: 150 °
